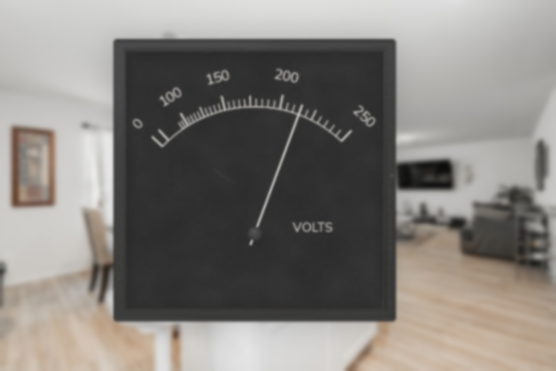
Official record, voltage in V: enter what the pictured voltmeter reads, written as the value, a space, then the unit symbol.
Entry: 215 V
